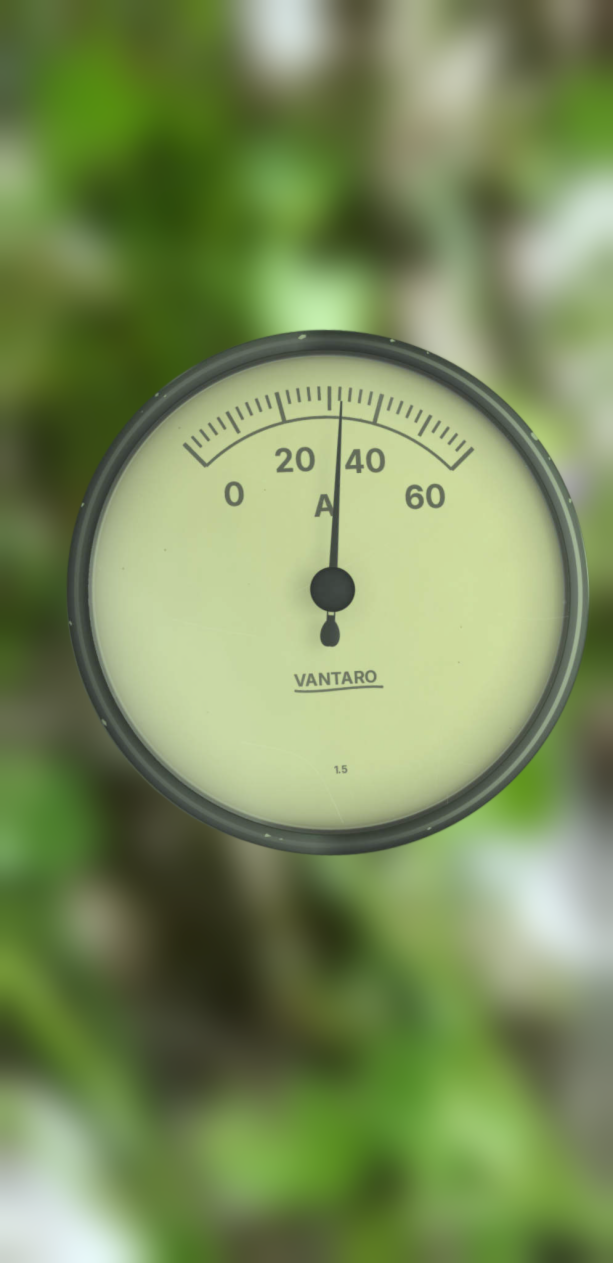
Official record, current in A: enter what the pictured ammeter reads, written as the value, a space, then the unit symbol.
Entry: 32 A
